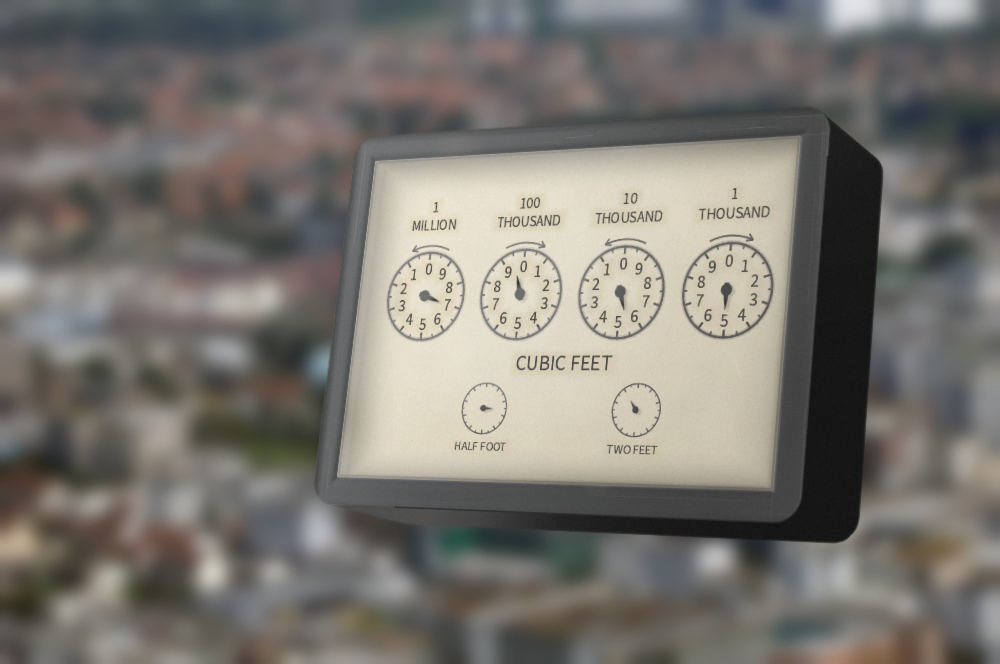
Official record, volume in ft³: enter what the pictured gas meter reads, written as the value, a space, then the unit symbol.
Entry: 695500 ft³
